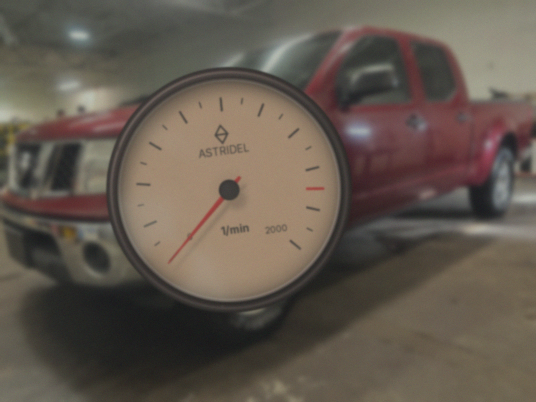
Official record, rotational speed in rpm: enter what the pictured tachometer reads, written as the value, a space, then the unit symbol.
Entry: 0 rpm
